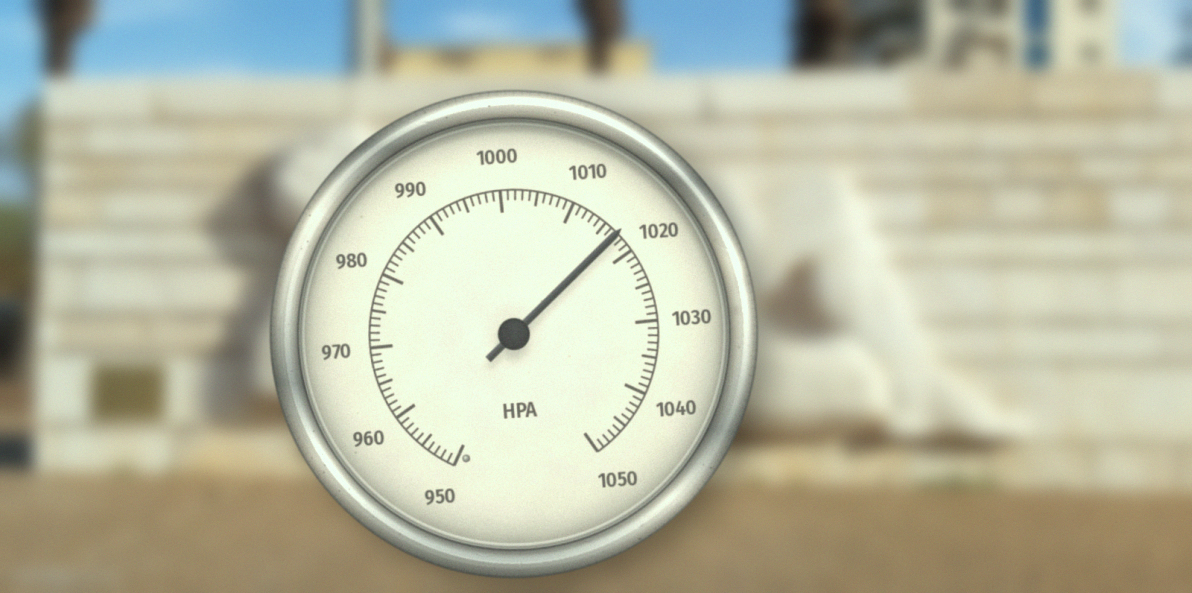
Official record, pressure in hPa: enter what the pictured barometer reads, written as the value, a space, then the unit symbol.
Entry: 1017 hPa
